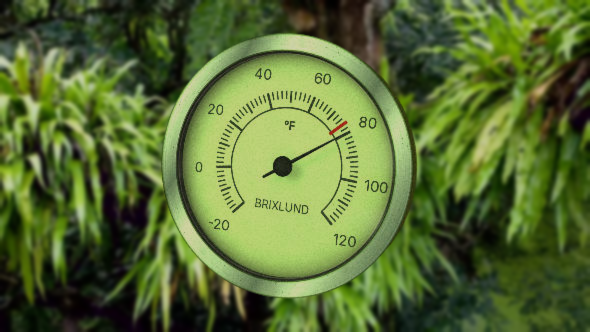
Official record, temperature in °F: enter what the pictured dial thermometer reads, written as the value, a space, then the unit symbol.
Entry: 80 °F
